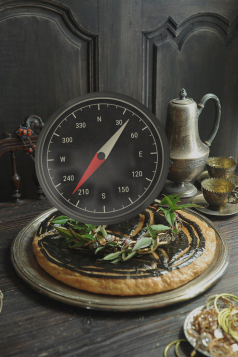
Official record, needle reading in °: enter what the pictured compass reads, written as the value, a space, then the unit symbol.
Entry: 220 °
